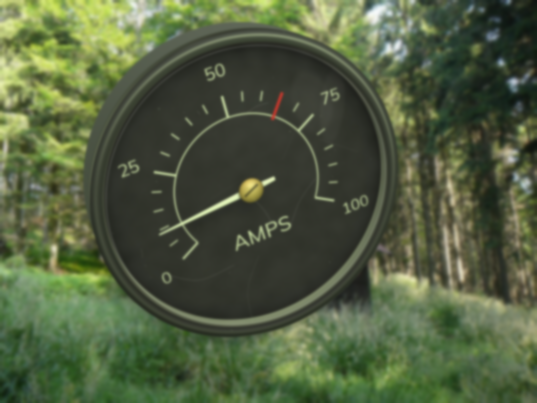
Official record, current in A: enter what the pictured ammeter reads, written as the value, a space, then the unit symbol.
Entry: 10 A
